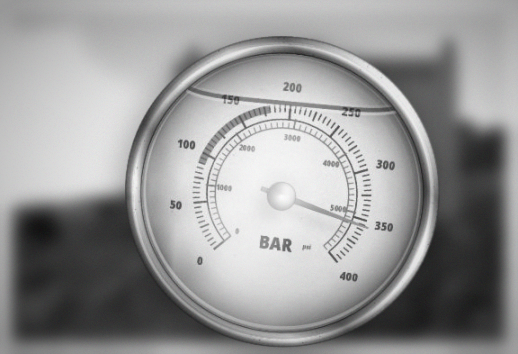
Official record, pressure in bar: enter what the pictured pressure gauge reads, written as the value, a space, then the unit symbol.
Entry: 355 bar
